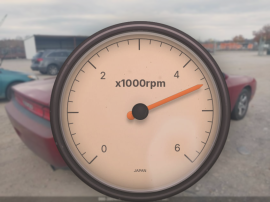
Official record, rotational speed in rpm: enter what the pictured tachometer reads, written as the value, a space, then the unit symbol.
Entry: 4500 rpm
